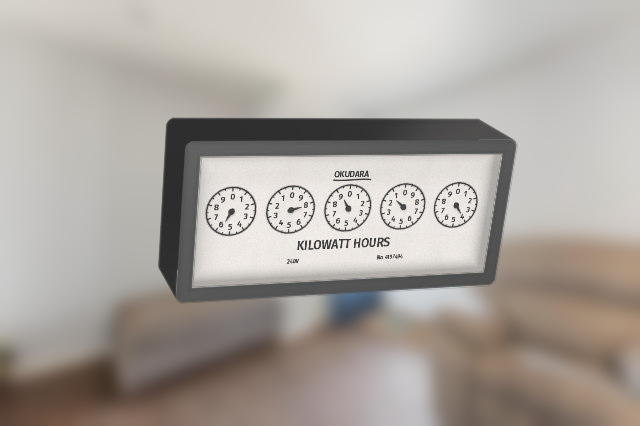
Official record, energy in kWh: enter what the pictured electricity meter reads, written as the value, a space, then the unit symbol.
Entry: 57914 kWh
